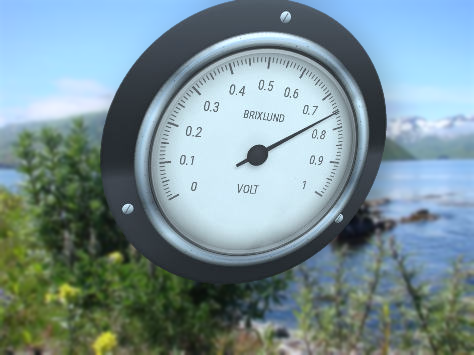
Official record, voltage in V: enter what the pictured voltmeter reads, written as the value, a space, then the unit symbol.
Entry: 0.75 V
